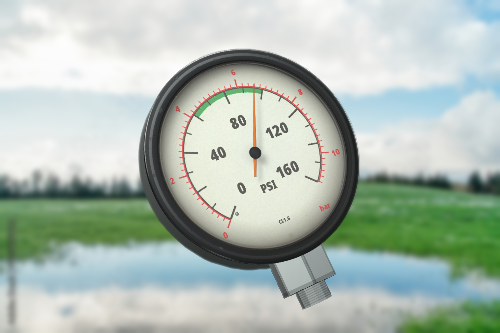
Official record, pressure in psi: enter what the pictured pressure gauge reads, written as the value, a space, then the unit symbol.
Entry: 95 psi
